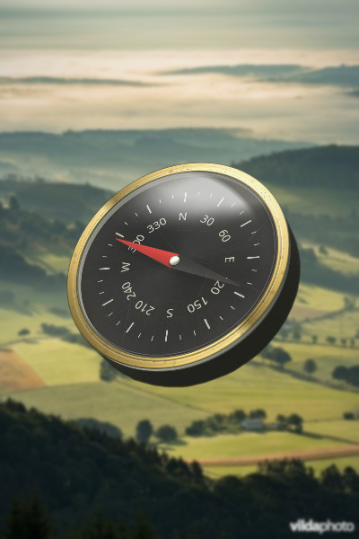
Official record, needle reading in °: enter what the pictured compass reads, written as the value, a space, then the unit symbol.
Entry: 295 °
